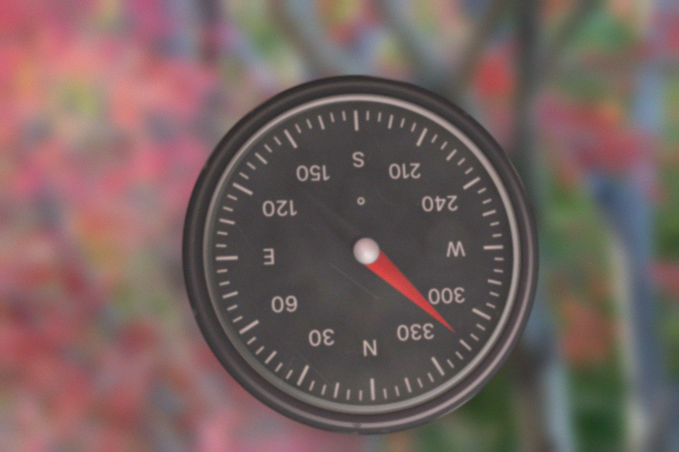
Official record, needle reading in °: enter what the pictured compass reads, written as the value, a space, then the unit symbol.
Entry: 315 °
